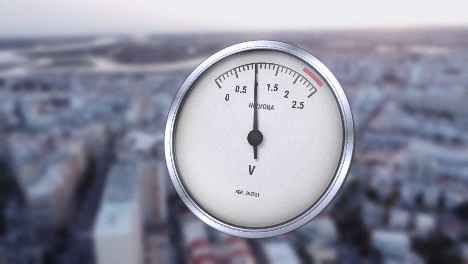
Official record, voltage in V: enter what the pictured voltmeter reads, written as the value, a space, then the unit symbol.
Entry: 1 V
